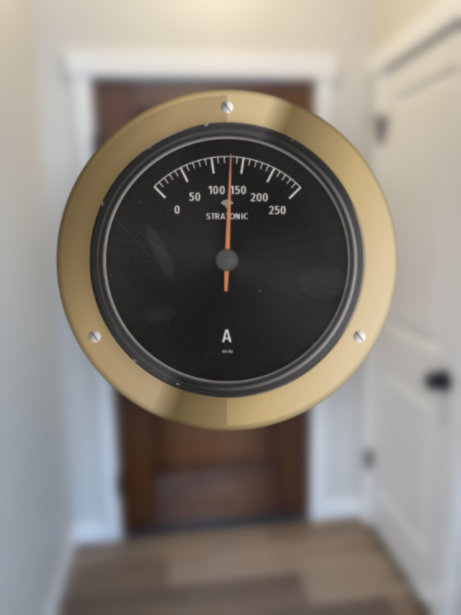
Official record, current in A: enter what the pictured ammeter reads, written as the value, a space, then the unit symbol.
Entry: 130 A
